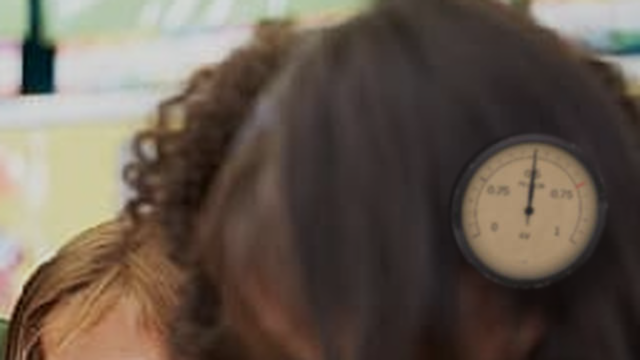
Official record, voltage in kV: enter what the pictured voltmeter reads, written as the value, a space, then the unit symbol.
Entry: 0.5 kV
